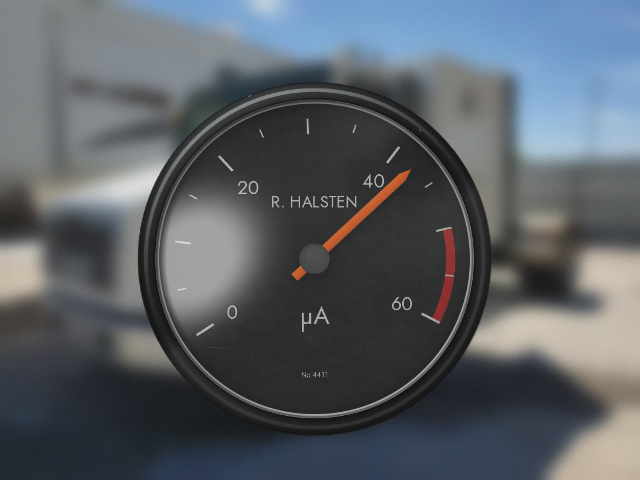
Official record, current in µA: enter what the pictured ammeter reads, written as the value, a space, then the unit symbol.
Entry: 42.5 µA
